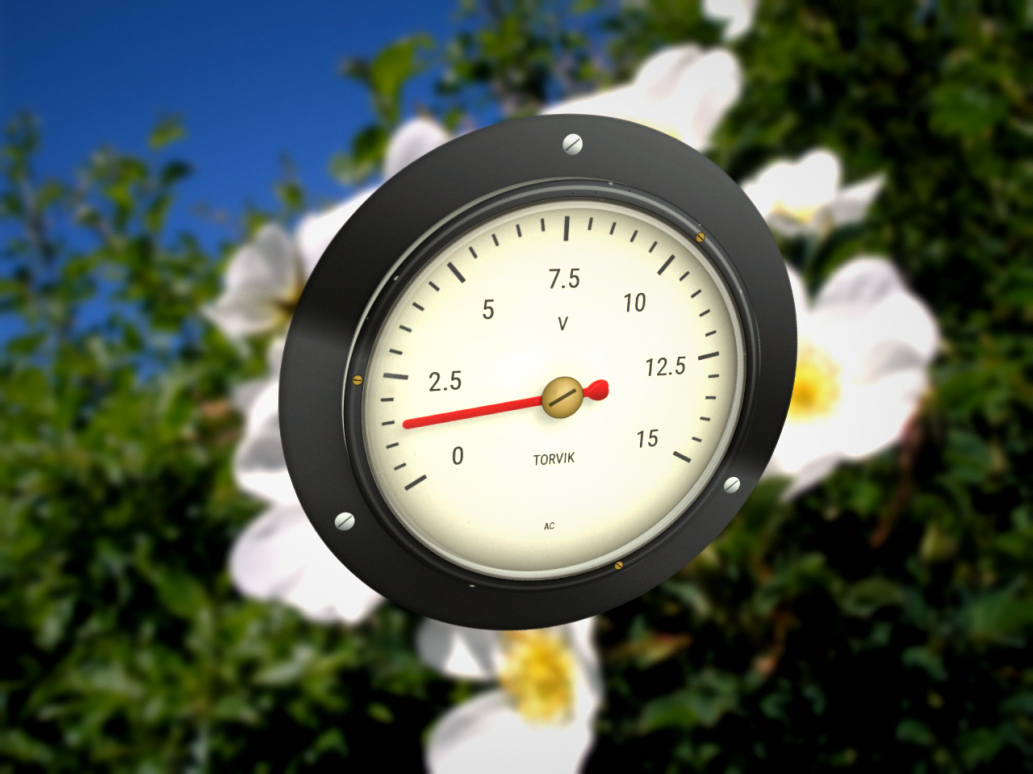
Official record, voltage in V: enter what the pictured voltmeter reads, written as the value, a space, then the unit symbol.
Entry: 1.5 V
